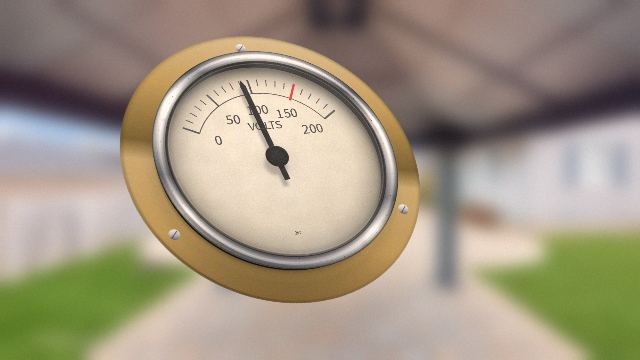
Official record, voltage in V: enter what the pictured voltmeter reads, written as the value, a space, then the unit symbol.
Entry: 90 V
